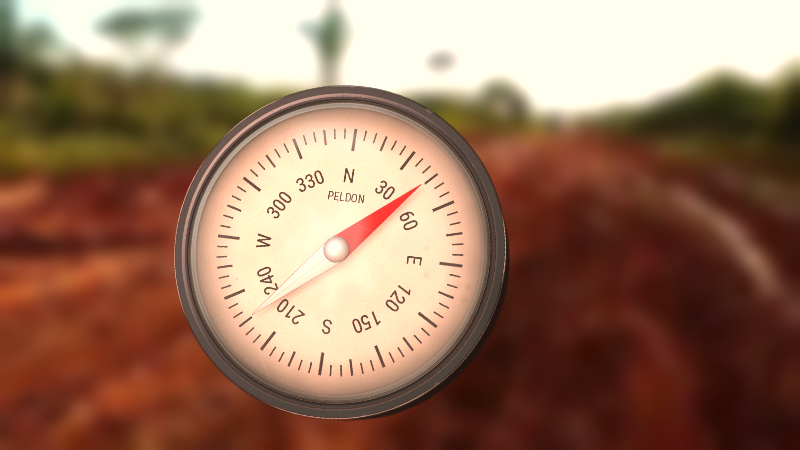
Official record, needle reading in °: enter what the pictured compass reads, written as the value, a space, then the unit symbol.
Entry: 45 °
